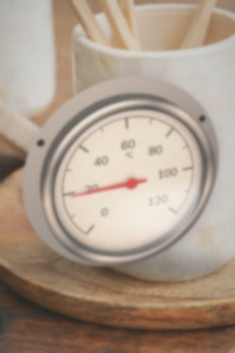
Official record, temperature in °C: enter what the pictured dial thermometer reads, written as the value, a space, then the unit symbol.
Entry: 20 °C
